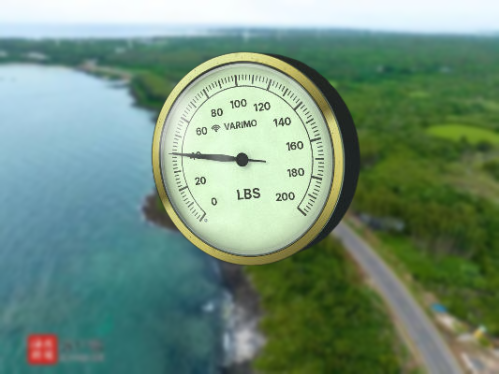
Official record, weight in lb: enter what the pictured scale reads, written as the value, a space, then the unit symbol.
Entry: 40 lb
